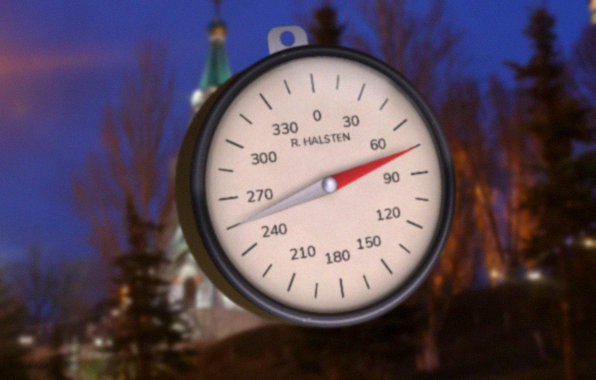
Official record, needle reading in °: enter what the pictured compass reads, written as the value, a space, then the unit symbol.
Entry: 75 °
